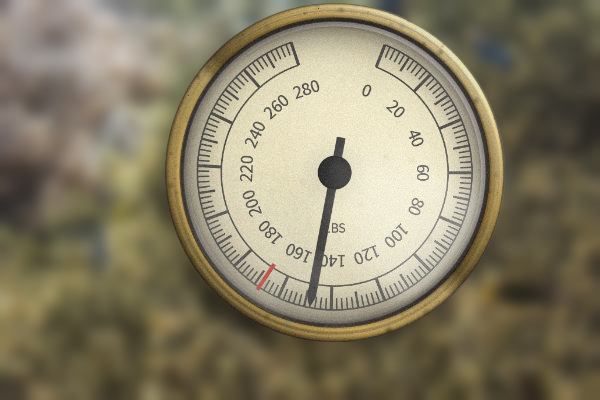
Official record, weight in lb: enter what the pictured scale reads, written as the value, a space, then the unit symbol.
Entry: 148 lb
